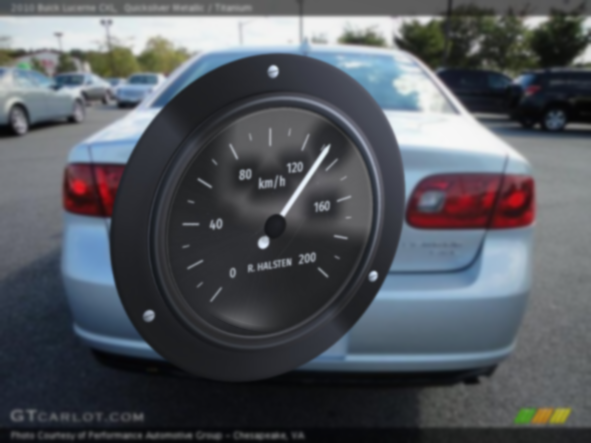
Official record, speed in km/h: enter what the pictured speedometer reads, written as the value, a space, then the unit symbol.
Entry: 130 km/h
